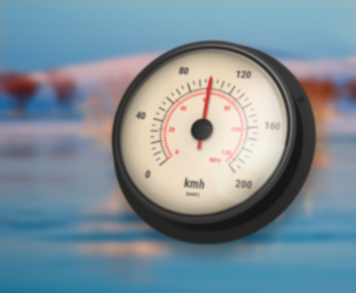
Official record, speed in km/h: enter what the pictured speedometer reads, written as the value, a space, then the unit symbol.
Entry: 100 km/h
